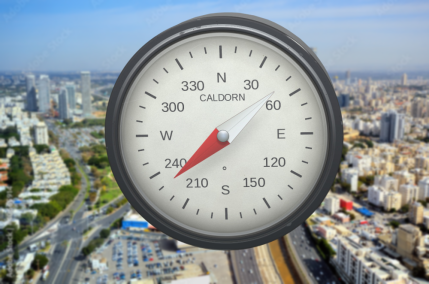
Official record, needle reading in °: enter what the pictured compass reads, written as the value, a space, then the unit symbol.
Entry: 230 °
